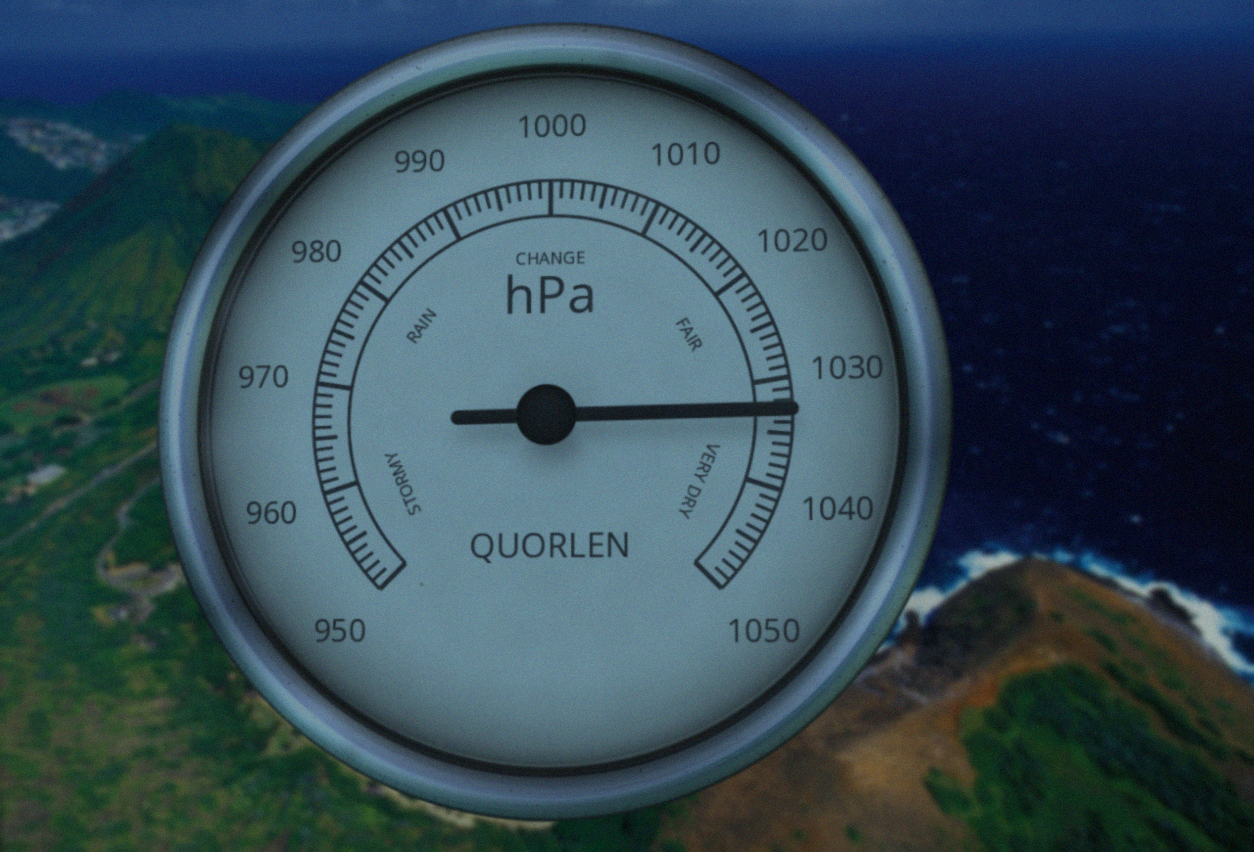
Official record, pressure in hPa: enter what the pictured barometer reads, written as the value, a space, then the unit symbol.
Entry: 1033 hPa
